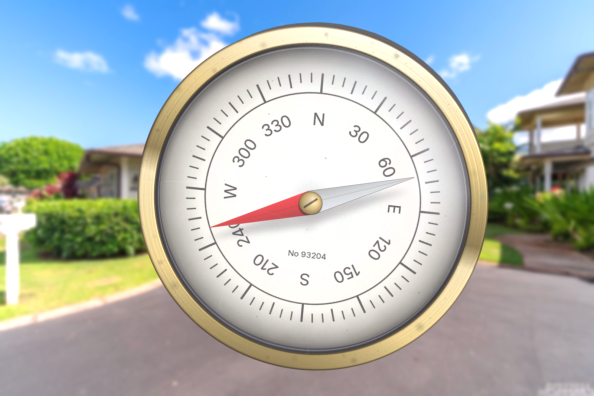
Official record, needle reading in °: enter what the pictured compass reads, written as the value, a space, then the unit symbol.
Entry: 250 °
